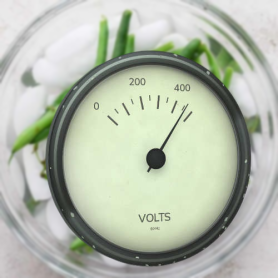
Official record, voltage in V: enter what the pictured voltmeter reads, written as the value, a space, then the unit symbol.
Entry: 450 V
